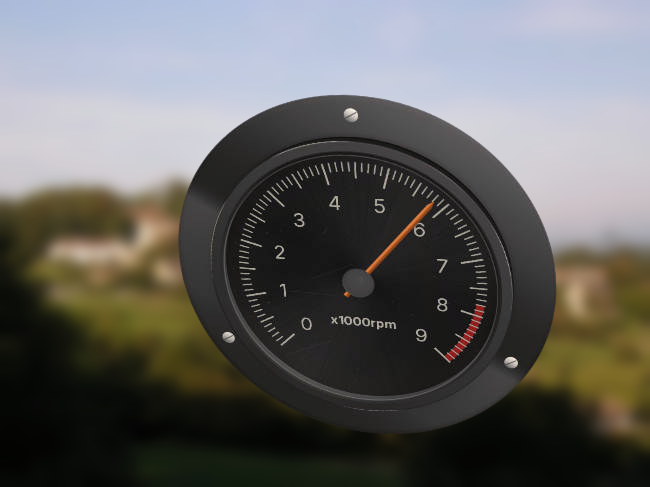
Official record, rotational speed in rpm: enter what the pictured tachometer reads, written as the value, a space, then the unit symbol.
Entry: 5800 rpm
